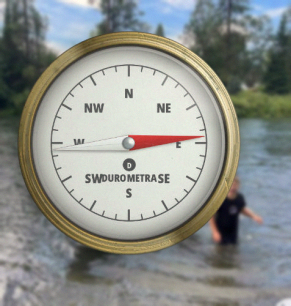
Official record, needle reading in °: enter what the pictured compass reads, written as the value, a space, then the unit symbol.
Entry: 85 °
